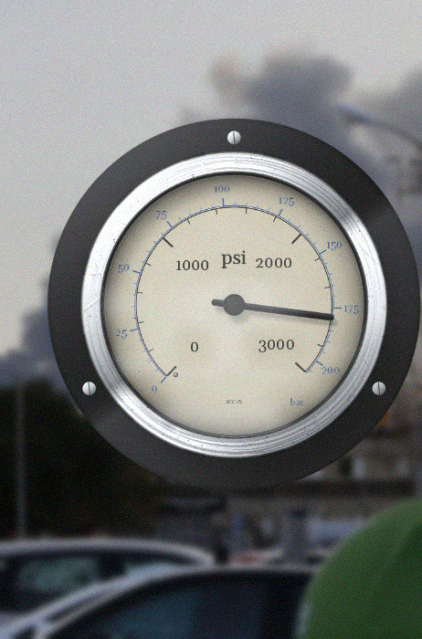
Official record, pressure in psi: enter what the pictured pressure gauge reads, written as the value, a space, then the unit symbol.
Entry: 2600 psi
